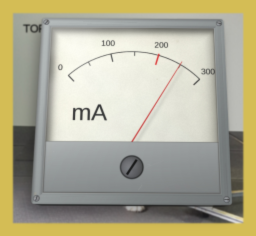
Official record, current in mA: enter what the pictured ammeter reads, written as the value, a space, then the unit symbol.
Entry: 250 mA
